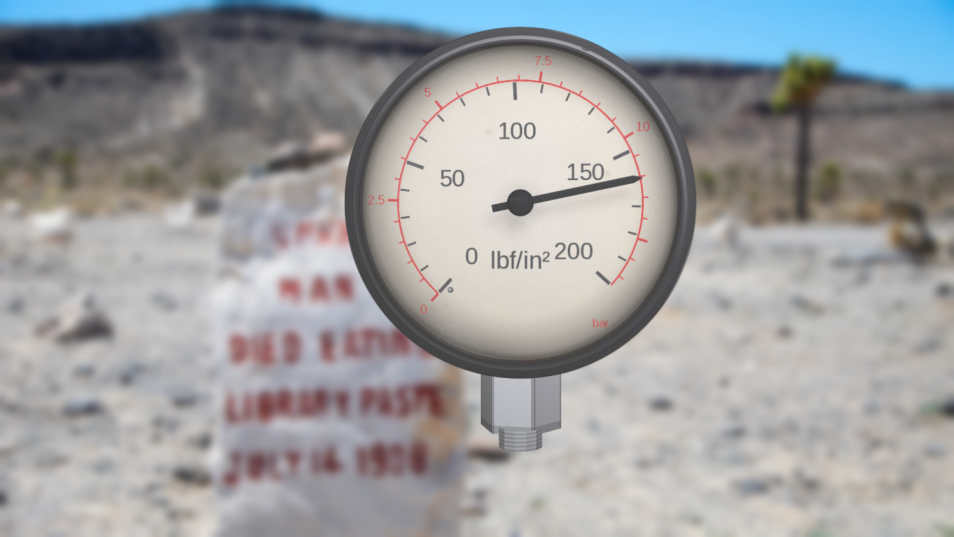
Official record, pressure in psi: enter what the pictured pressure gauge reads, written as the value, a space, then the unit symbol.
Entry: 160 psi
